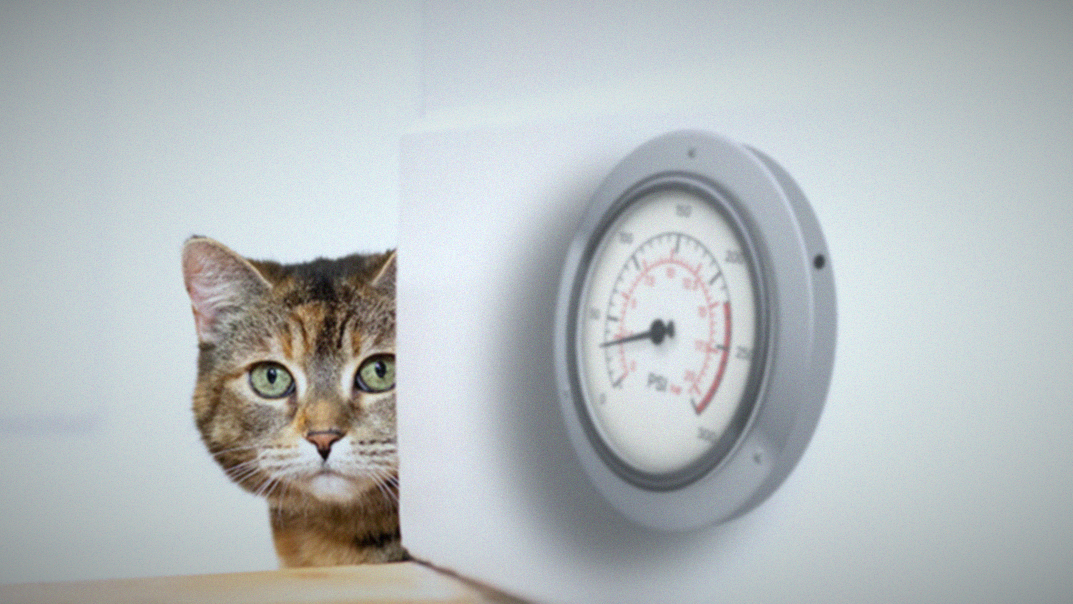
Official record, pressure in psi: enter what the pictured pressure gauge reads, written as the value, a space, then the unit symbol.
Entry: 30 psi
